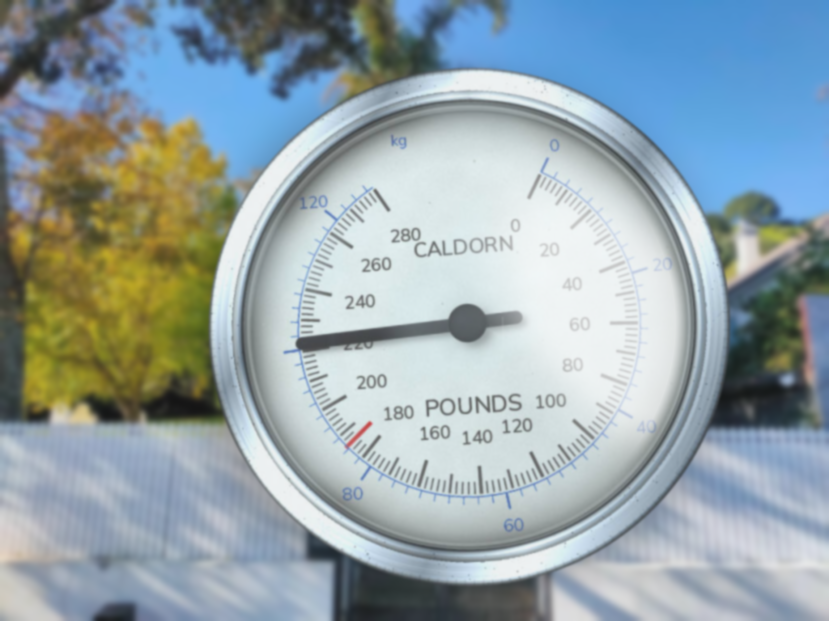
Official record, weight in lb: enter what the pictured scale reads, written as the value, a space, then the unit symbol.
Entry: 222 lb
